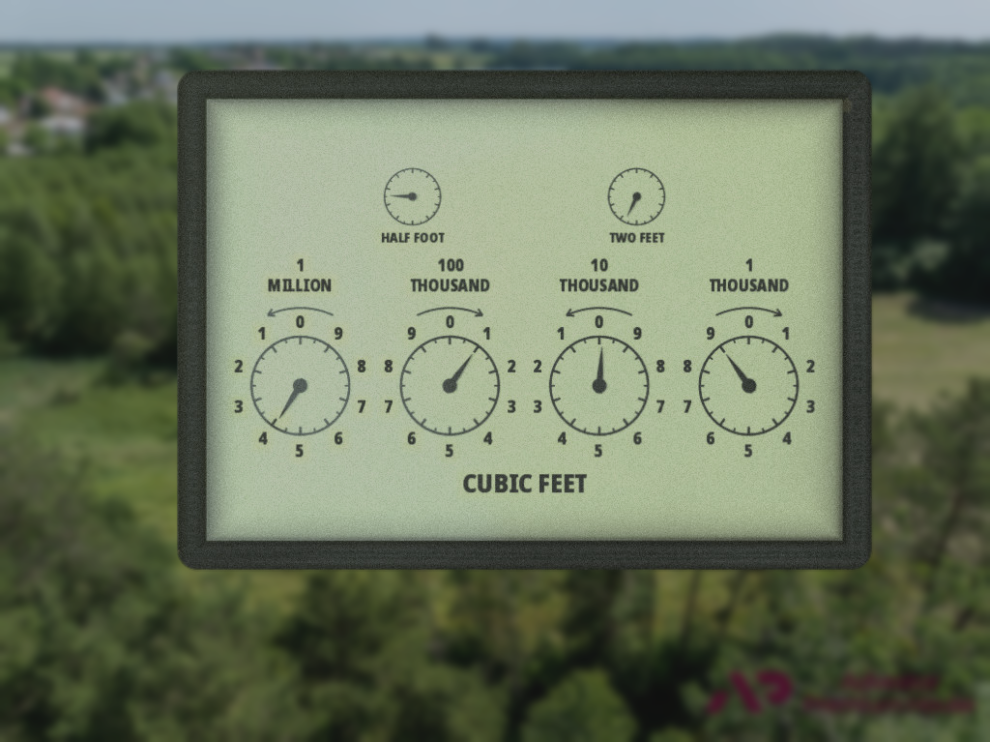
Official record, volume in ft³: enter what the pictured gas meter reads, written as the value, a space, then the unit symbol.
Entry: 409900 ft³
